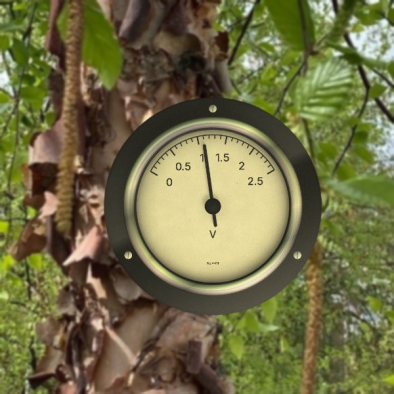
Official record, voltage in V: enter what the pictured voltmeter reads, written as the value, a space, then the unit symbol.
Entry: 1.1 V
